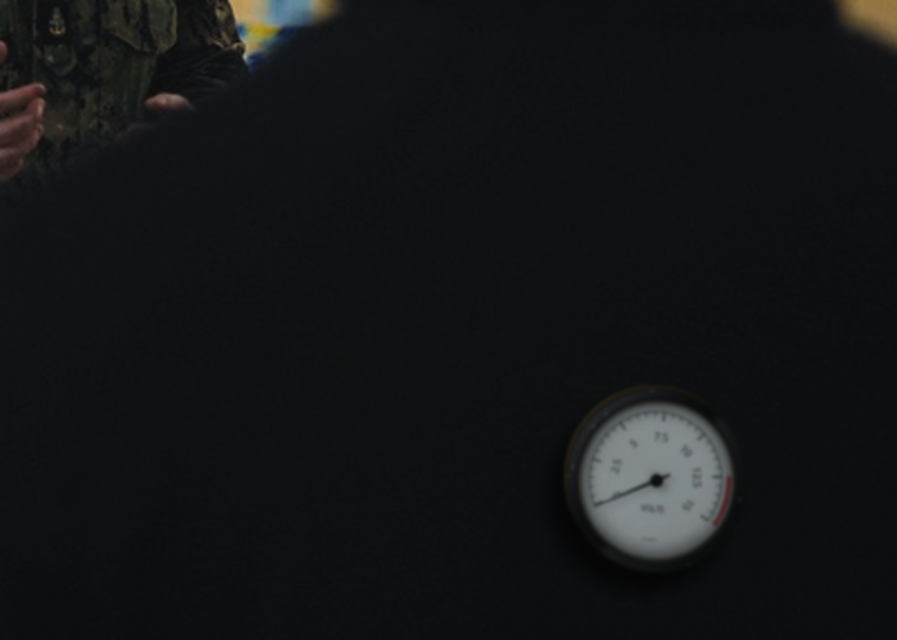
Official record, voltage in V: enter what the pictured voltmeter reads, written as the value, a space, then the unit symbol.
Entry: 0 V
